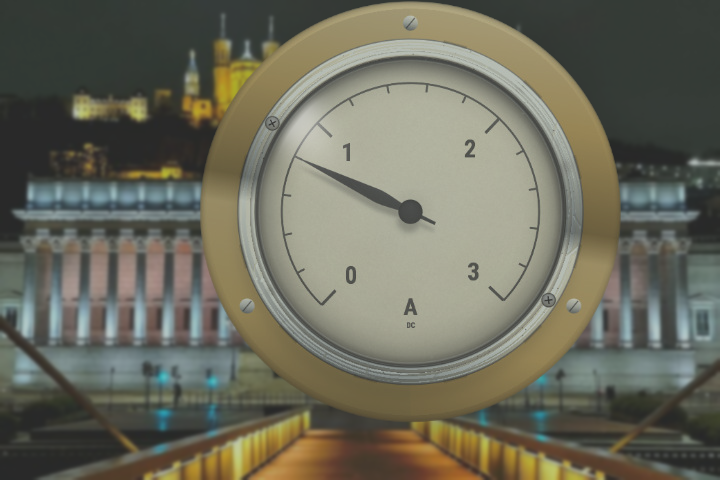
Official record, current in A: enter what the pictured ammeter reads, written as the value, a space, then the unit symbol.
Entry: 0.8 A
